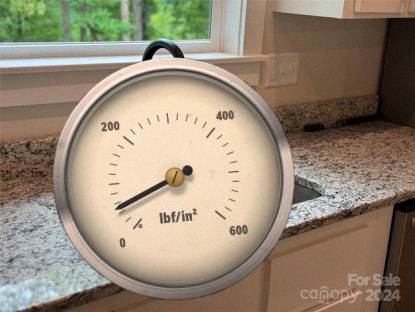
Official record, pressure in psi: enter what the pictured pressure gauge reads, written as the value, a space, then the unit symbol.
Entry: 50 psi
